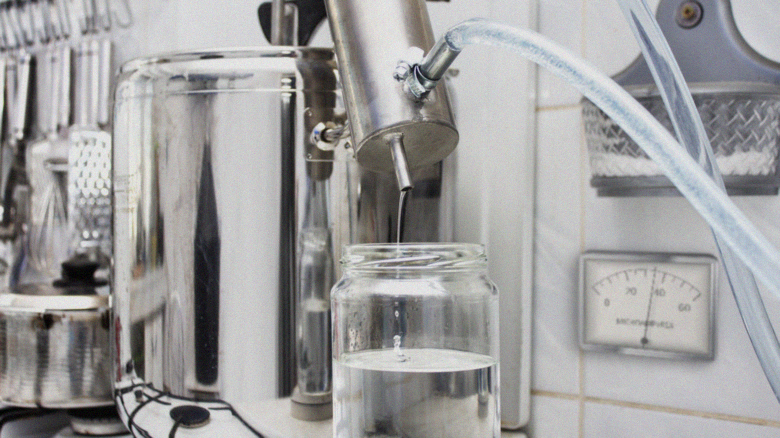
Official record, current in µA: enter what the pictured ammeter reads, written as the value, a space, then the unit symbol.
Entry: 35 µA
